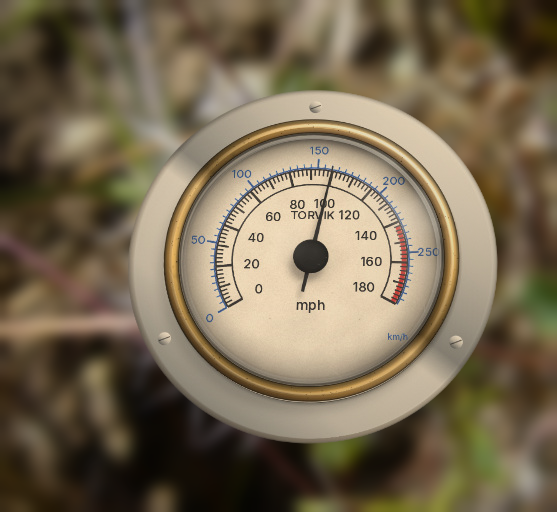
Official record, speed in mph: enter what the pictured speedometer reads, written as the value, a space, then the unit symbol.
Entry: 100 mph
